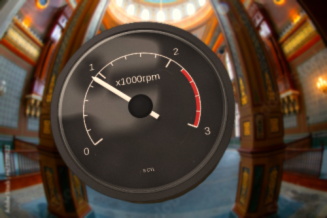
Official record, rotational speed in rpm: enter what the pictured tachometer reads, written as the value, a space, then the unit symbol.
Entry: 900 rpm
